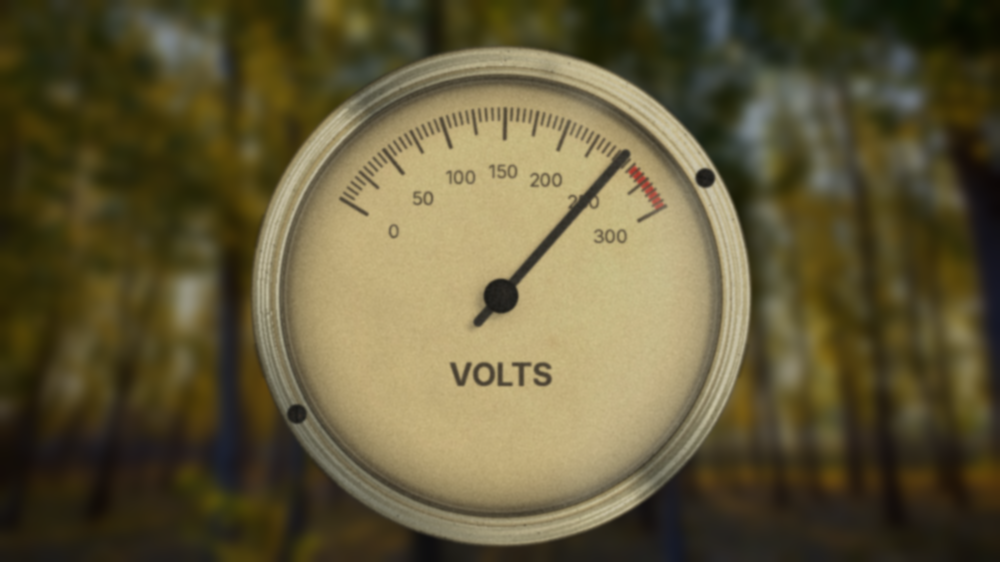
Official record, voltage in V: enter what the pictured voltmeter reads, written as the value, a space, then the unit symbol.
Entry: 250 V
